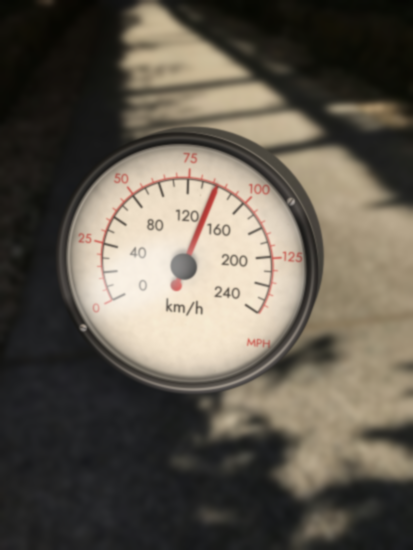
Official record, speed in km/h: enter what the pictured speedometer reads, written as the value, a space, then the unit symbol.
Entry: 140 km/h
